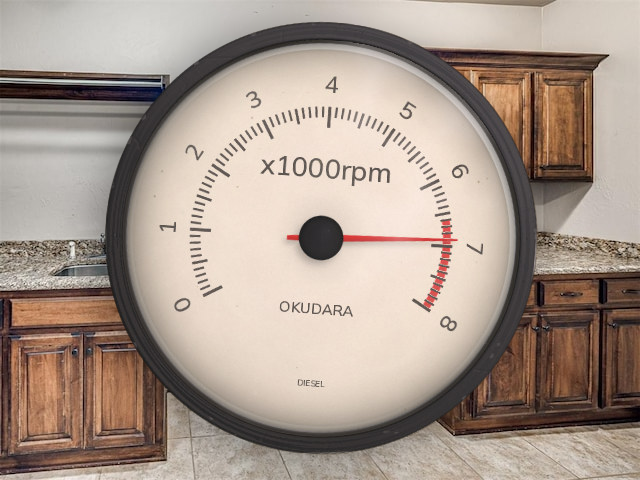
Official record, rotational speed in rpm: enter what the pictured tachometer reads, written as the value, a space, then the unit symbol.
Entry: 6900 rpm
